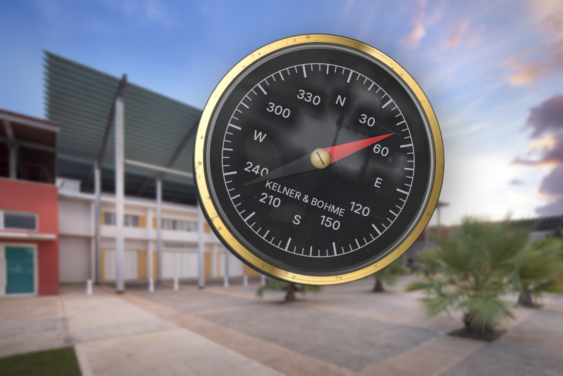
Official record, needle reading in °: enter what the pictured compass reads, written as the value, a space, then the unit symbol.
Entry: 50 °
